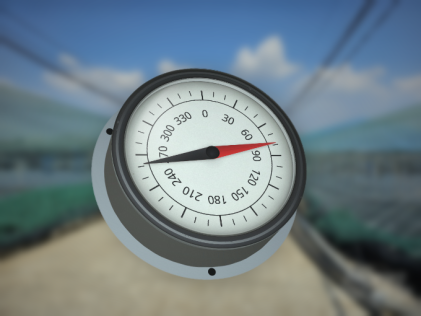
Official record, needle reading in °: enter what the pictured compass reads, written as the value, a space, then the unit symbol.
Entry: 80 °
